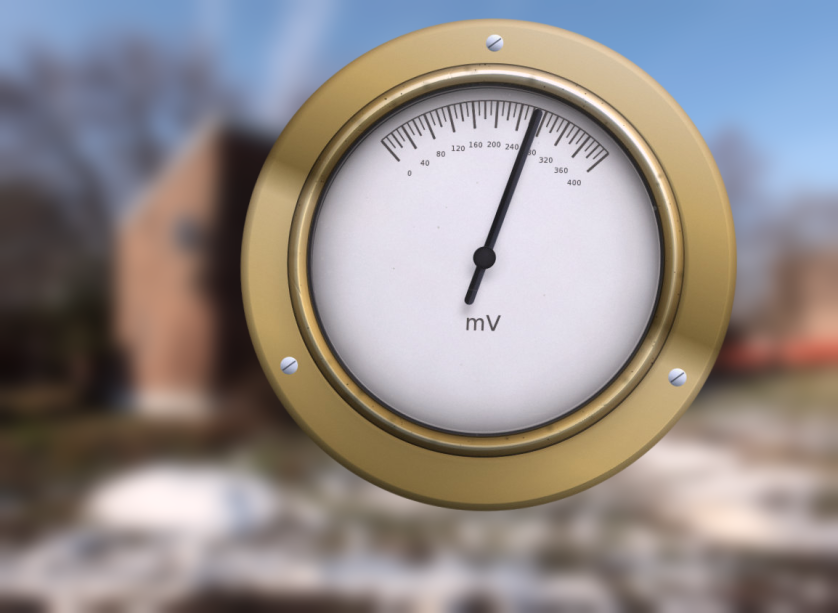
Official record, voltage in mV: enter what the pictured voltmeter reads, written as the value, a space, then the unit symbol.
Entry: 270 mV
